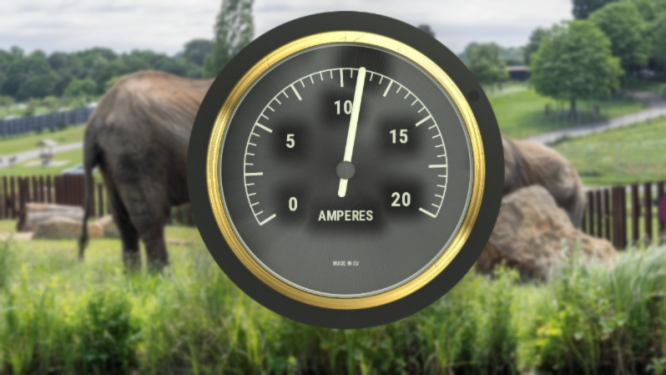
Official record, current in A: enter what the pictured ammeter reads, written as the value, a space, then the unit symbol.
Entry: 11 A
